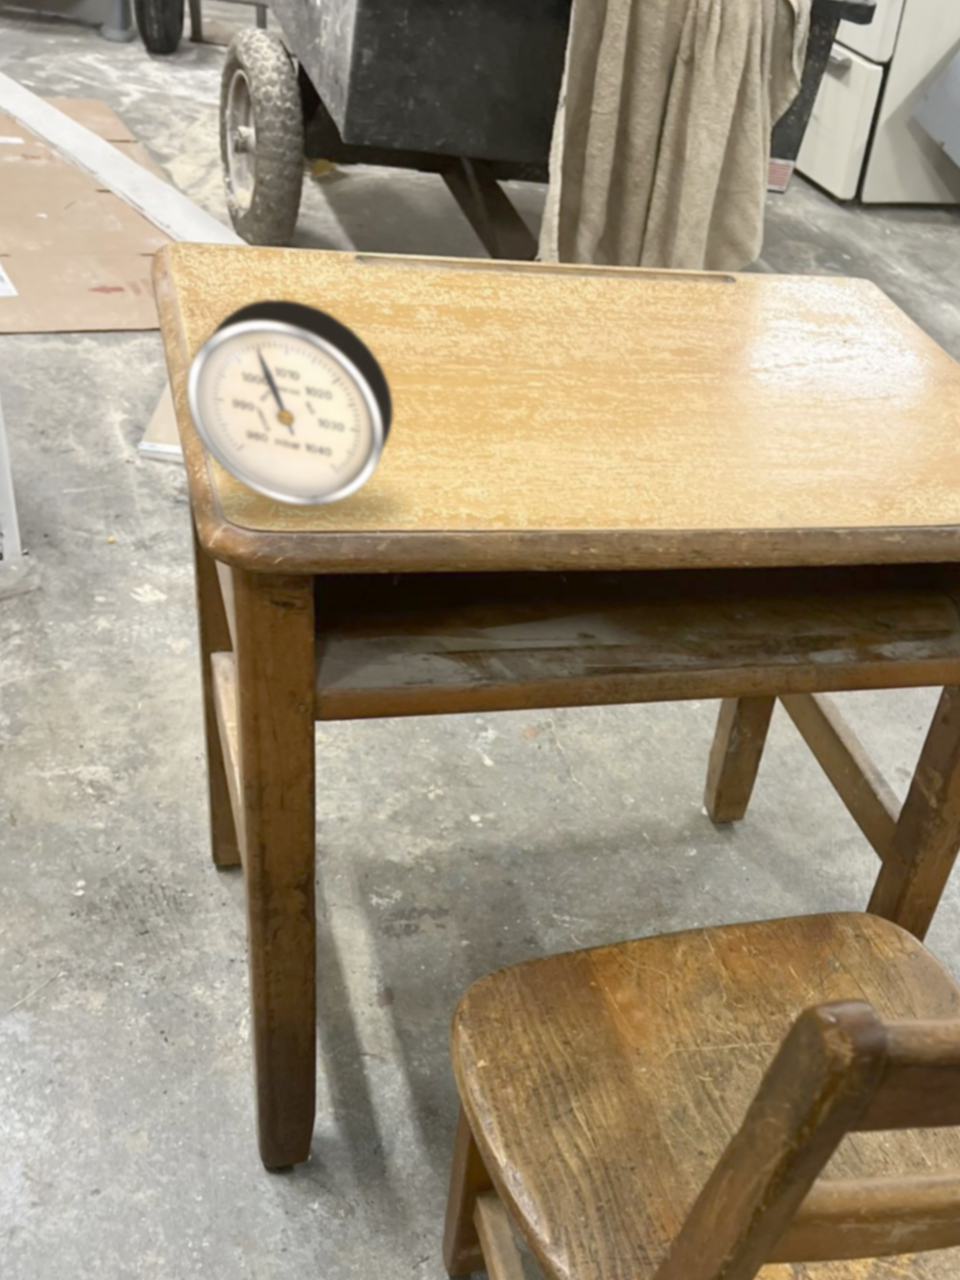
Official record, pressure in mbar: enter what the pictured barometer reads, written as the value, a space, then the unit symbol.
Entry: 1005 mbar
